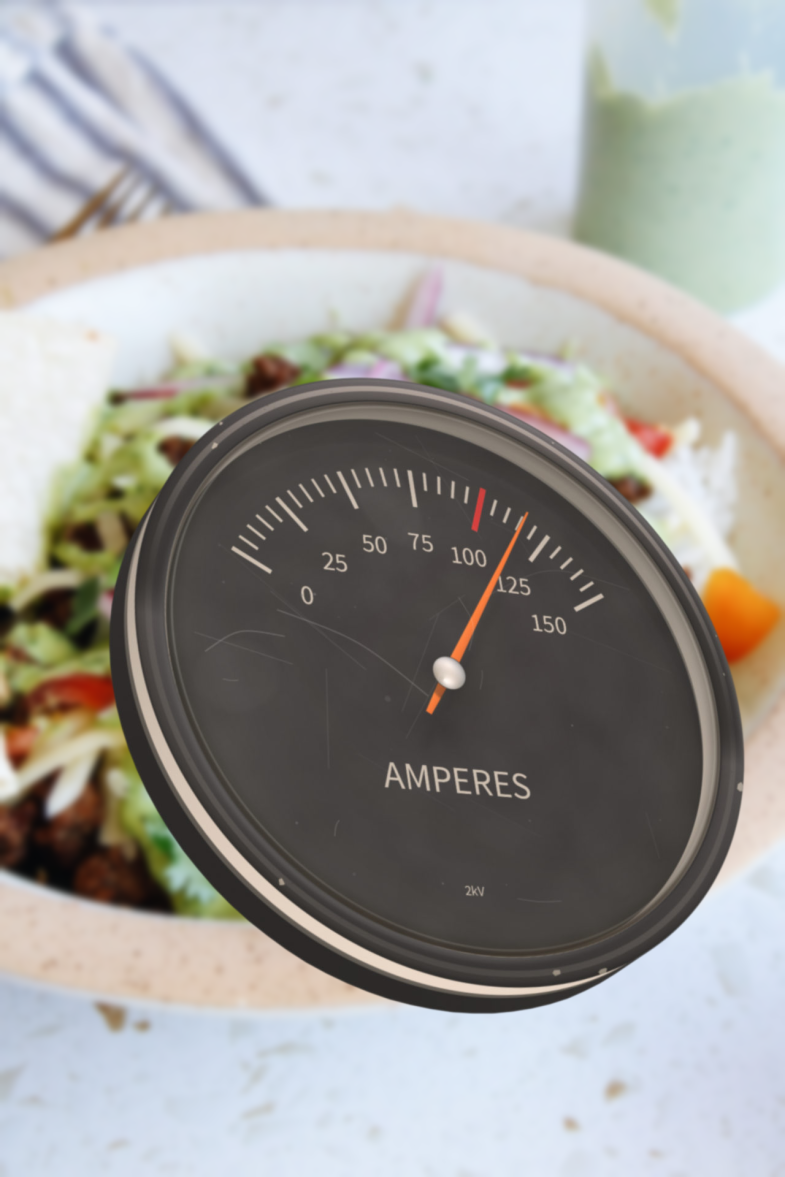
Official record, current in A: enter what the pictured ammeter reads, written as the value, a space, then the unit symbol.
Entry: 115 A
